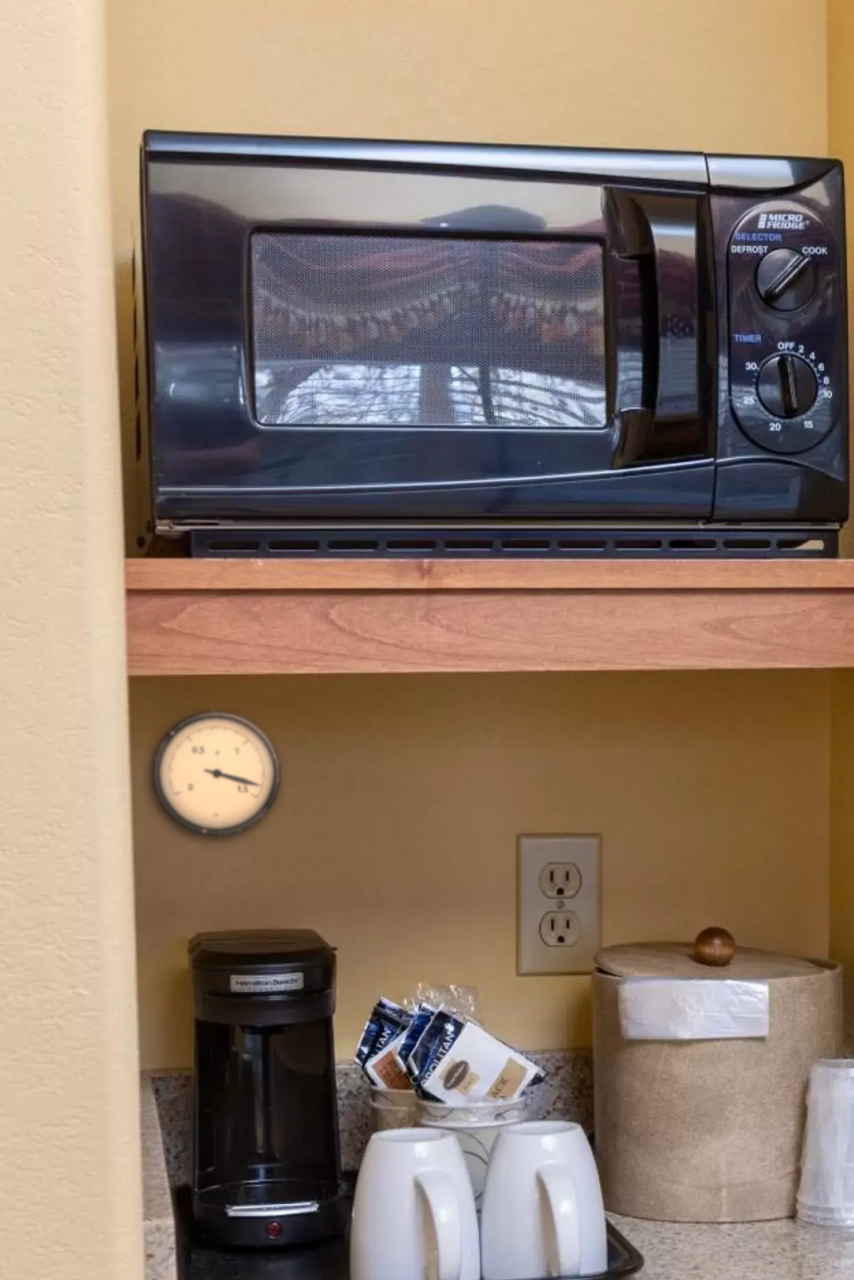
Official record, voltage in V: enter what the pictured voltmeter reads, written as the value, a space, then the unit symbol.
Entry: 1.4 V
